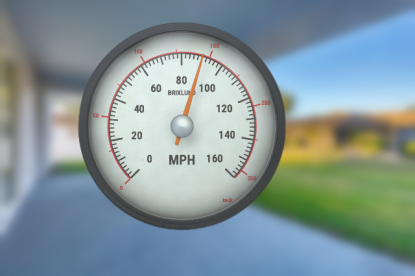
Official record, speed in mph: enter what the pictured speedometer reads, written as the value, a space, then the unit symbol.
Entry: 90 mph
